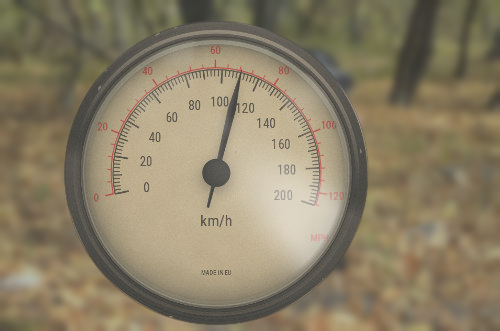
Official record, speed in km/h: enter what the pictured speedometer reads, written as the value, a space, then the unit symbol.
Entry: 110 km/h
